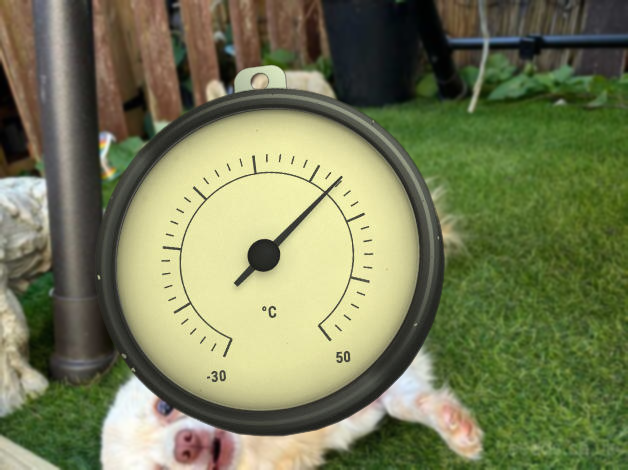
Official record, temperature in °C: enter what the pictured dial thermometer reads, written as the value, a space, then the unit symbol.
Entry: 24 °C
